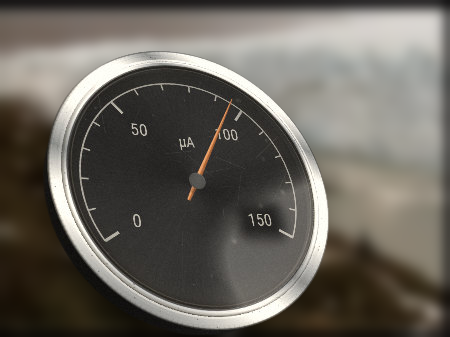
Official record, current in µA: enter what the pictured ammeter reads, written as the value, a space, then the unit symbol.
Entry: 95 µA
